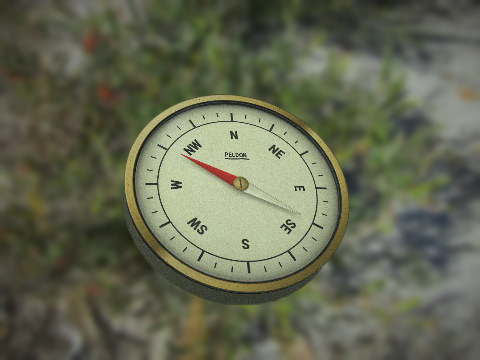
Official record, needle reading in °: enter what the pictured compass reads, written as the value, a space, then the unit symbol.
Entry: 300 °
